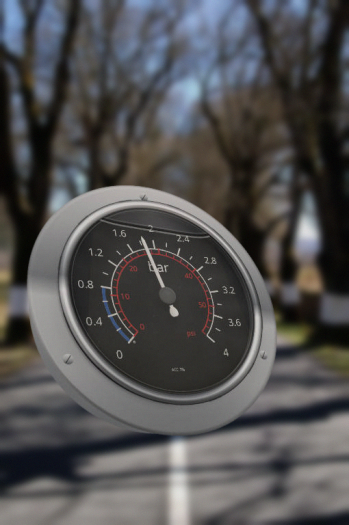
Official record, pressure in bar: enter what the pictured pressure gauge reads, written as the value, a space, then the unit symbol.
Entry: 1.8 bar
